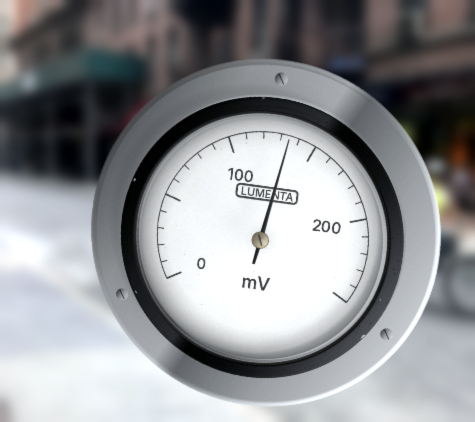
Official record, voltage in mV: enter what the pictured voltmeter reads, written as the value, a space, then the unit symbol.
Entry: 135 mV
